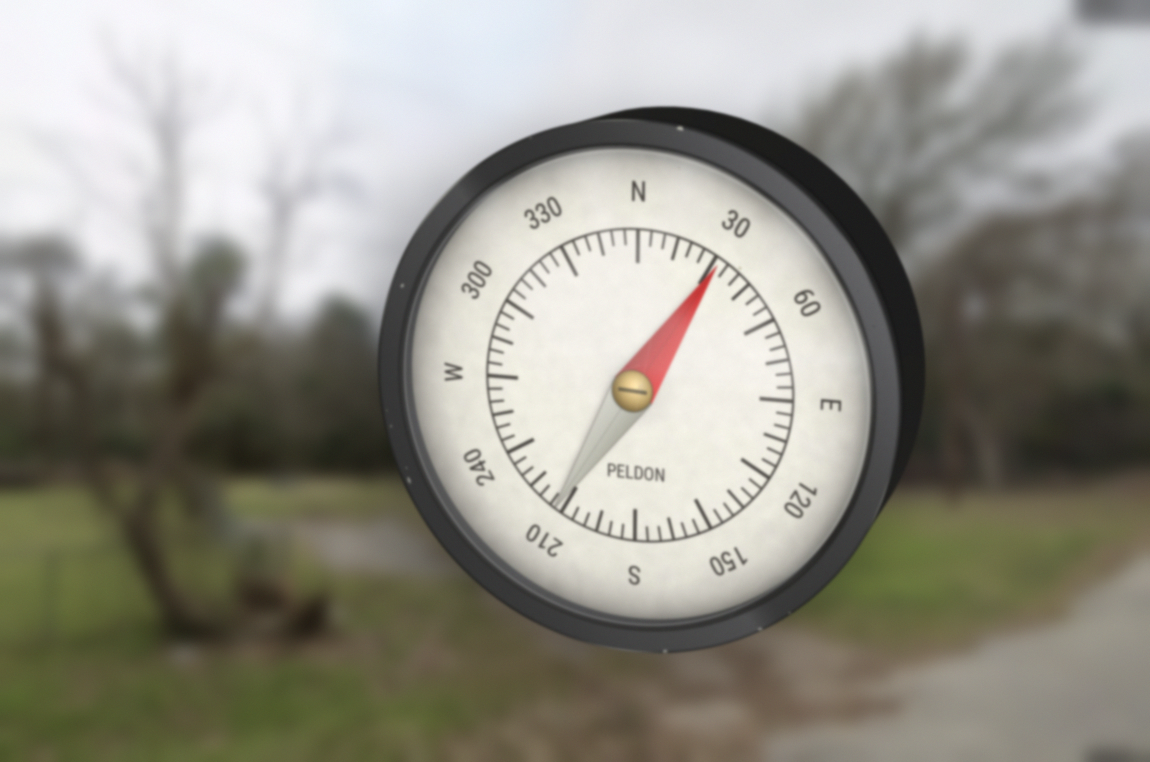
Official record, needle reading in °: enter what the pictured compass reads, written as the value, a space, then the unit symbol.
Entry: 32.5 °
